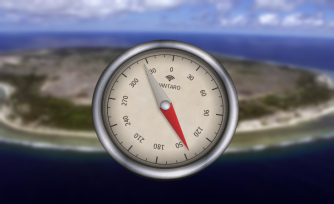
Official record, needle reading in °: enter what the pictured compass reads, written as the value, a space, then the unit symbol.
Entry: 145 °
